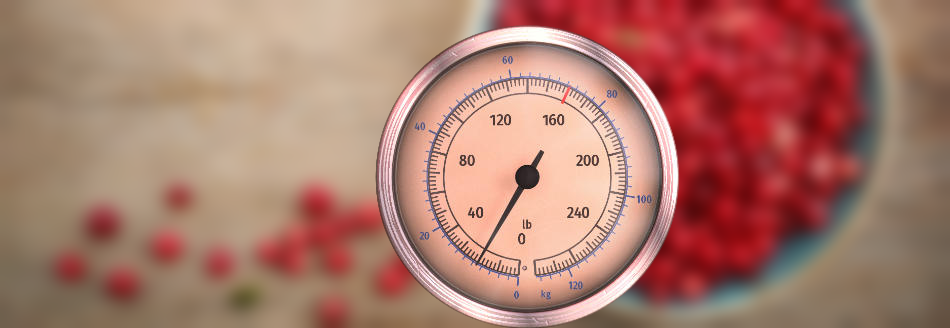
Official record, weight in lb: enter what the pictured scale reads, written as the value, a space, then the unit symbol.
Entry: 20 lb
